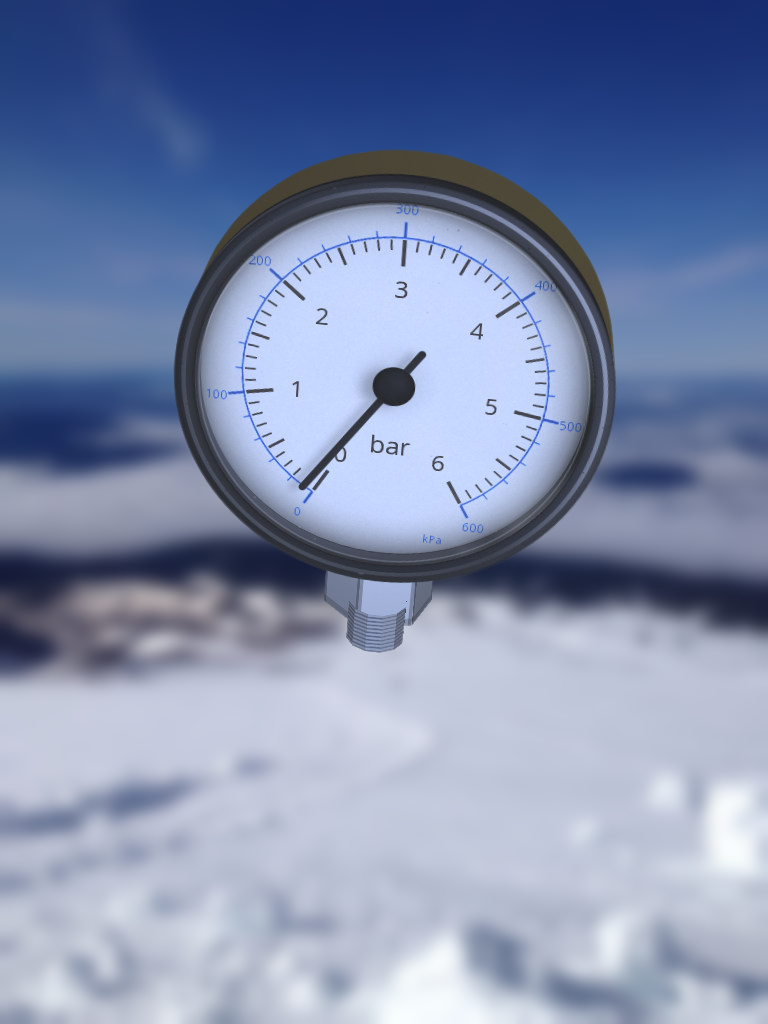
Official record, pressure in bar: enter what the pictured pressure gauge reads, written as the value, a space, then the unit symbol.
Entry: 0.1 bar
